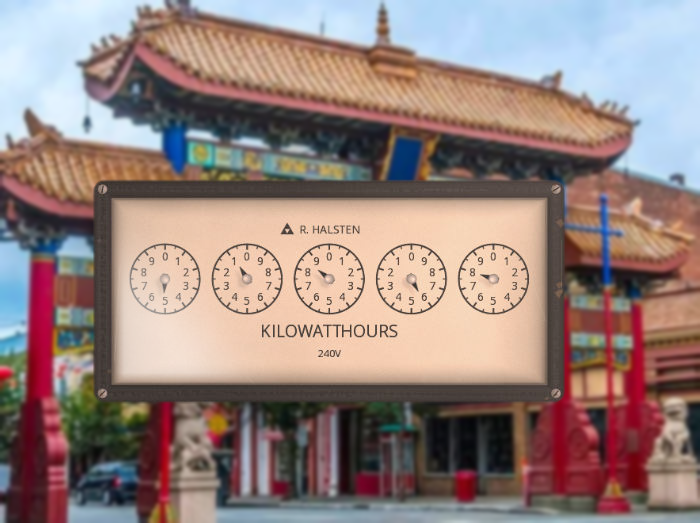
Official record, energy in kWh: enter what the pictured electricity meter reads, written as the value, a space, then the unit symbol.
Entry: 50858 kWh
